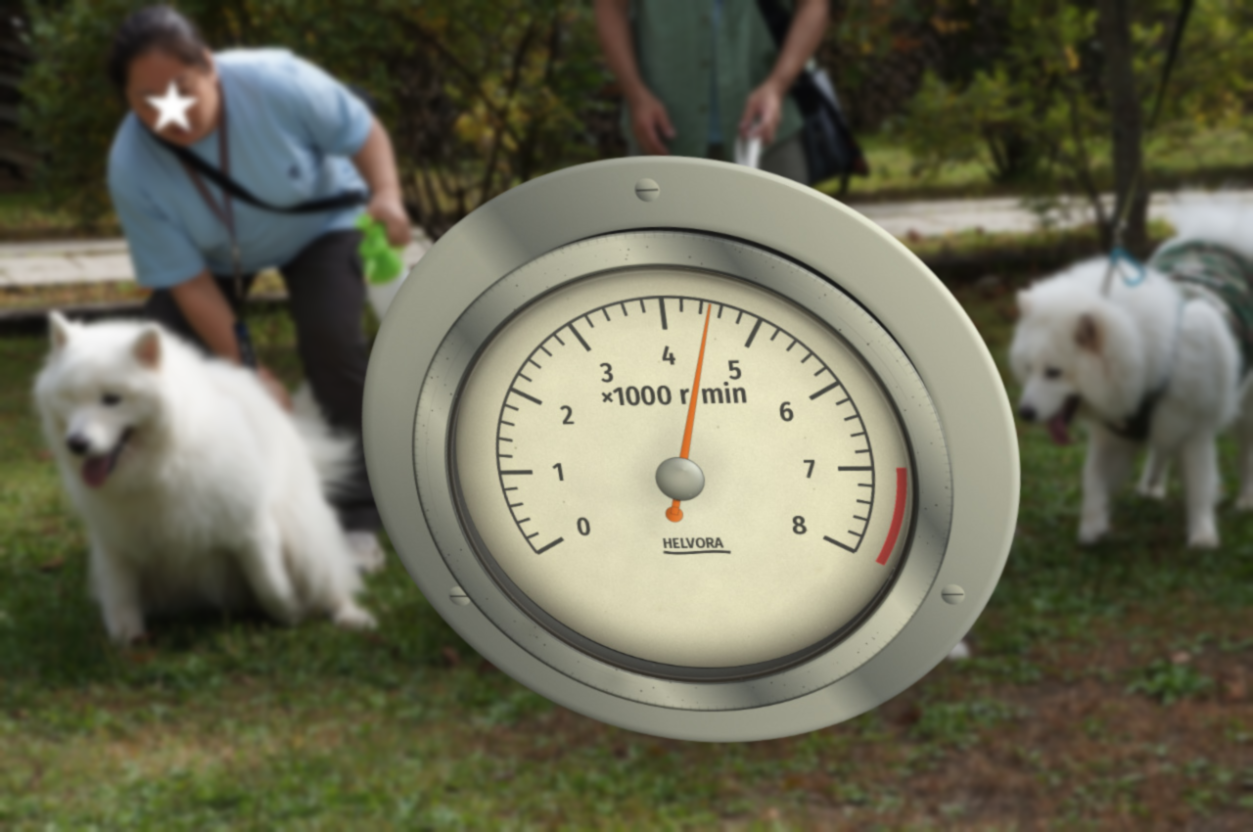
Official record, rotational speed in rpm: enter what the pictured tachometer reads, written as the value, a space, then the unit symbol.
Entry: 4500 rpm
